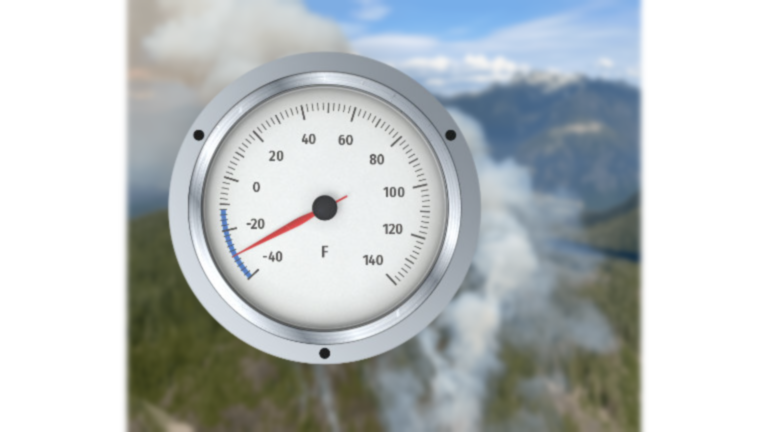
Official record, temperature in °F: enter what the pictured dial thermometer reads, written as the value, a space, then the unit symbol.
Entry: -30 °F
